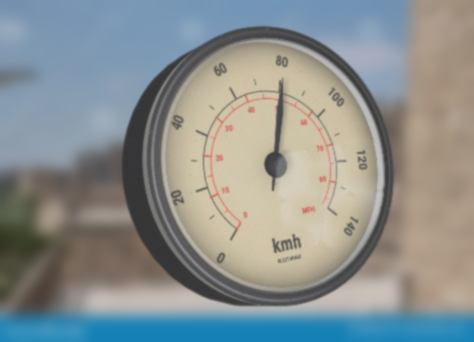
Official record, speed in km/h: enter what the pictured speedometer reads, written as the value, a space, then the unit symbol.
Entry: 80 km/h
